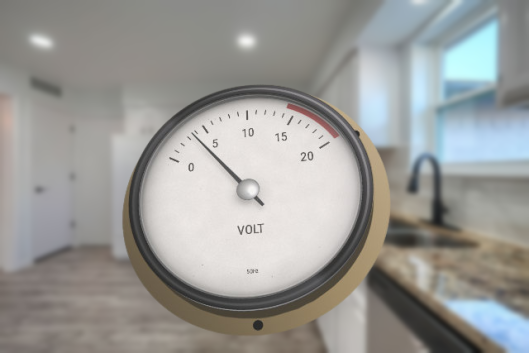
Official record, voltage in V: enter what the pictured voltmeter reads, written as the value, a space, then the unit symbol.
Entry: 3.5 V
